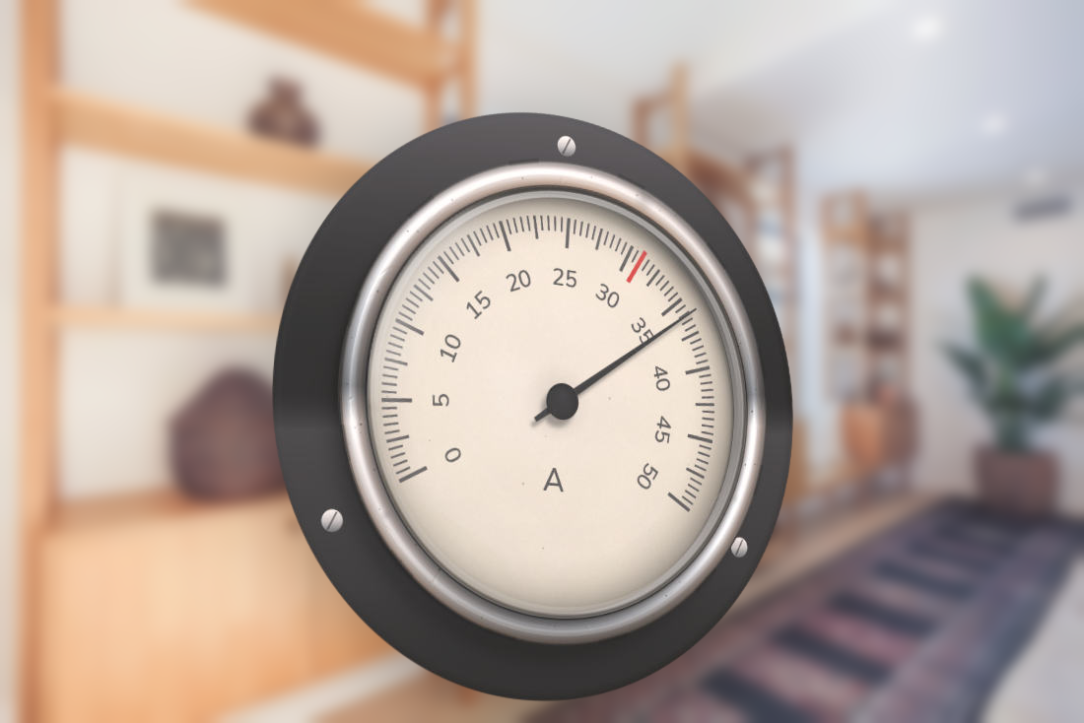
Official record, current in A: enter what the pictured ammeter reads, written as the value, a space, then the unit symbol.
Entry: 36 A
